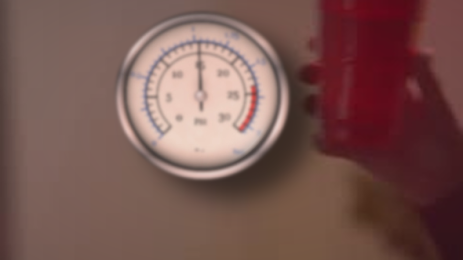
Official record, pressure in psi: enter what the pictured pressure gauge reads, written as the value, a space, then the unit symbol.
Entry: 15 psi
